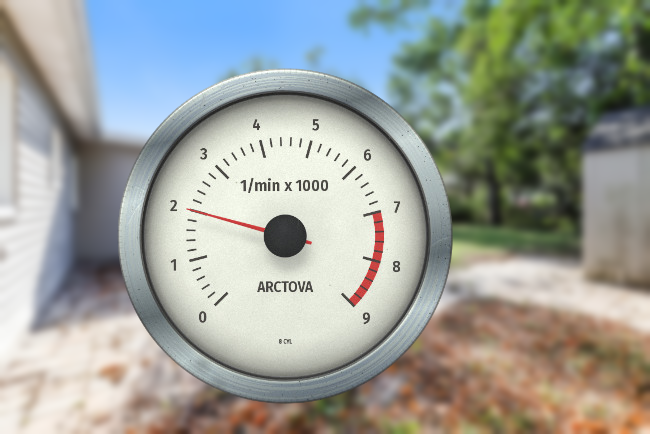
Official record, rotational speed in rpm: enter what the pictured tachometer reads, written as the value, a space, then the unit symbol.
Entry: 2000 rpm
